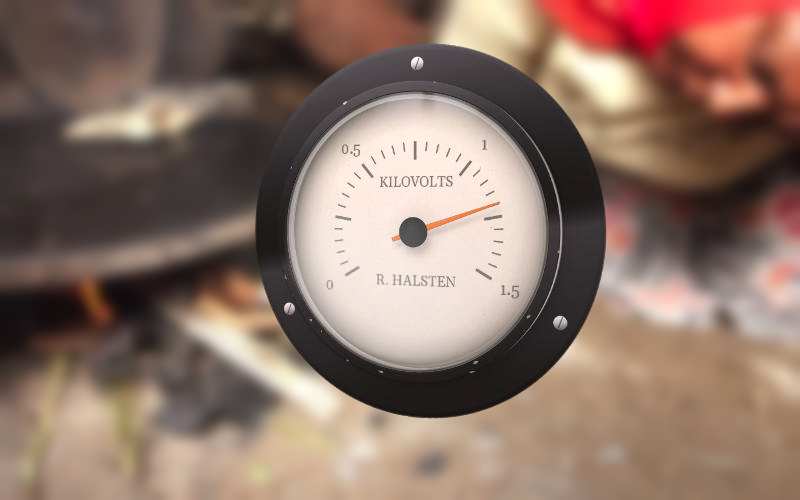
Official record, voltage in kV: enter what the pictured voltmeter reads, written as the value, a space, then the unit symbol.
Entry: 1.2 kV
